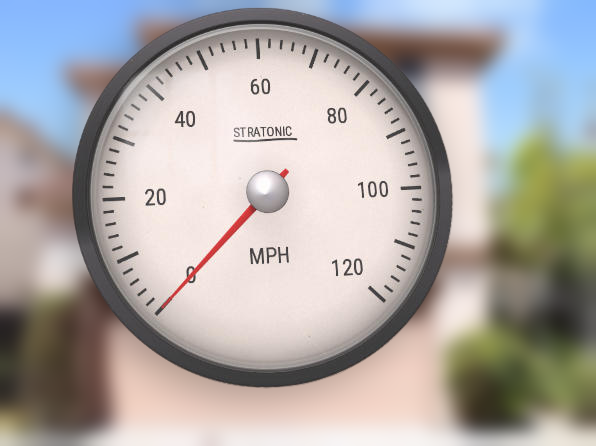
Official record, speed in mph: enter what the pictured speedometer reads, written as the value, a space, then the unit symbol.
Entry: 0 mph
